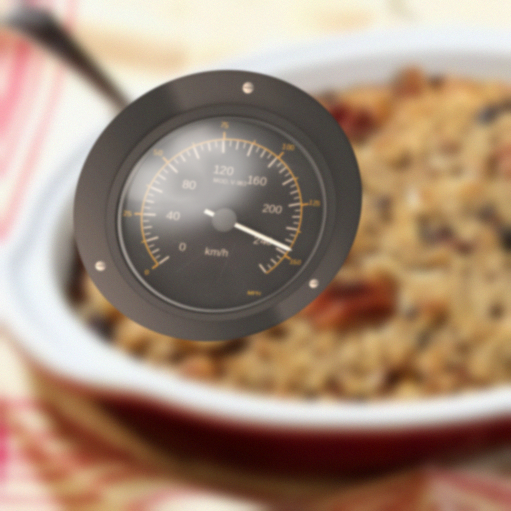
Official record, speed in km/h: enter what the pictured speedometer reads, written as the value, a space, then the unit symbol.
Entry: 235 km/h
